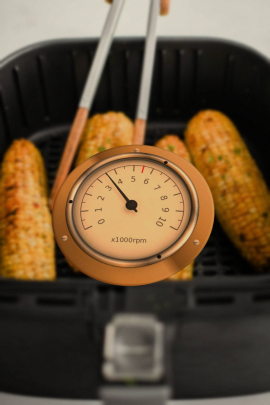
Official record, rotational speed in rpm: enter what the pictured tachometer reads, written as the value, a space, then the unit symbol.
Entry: 3500 rpm
